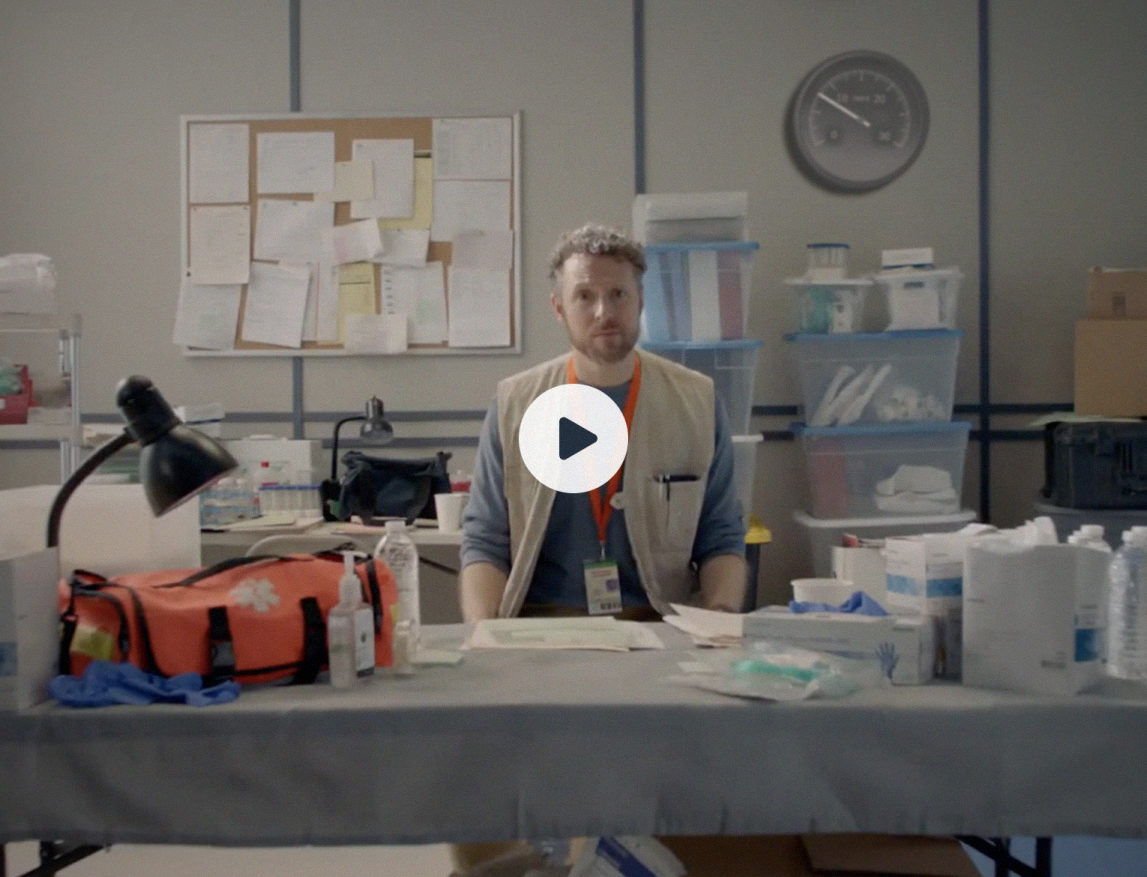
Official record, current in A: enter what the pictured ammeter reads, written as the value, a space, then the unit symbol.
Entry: 7.5 A
